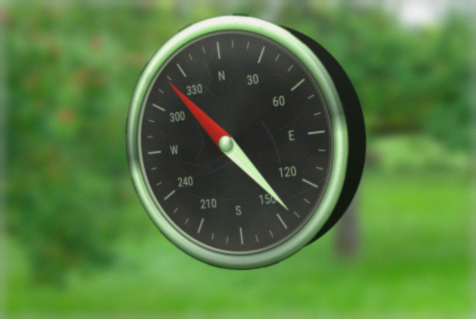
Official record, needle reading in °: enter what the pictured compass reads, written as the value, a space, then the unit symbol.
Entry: 320 °
